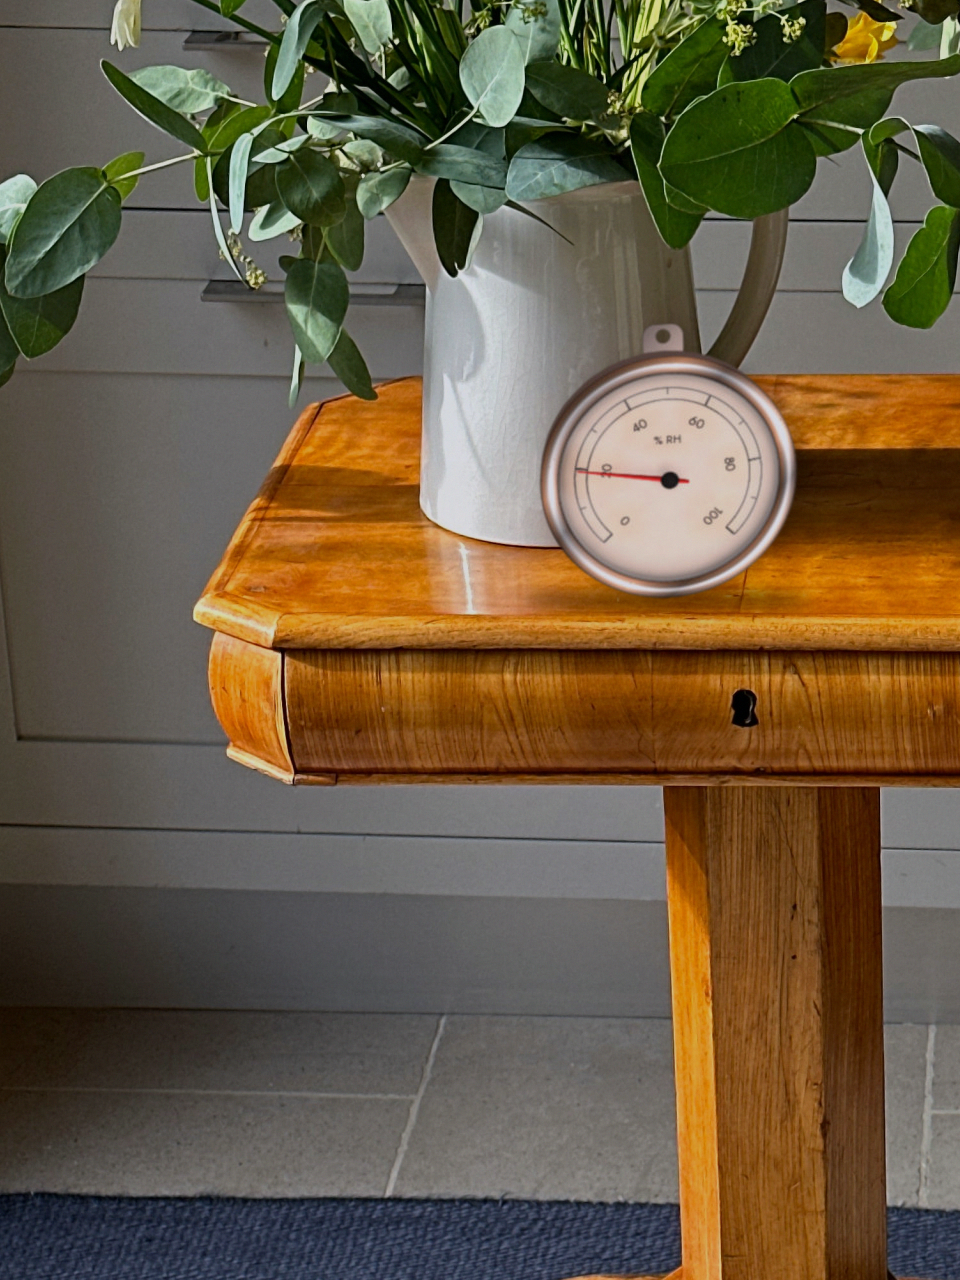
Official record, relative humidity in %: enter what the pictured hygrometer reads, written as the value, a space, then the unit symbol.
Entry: 20 %
